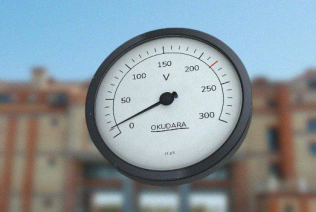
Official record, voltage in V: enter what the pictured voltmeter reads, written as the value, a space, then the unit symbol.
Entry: 10 V
